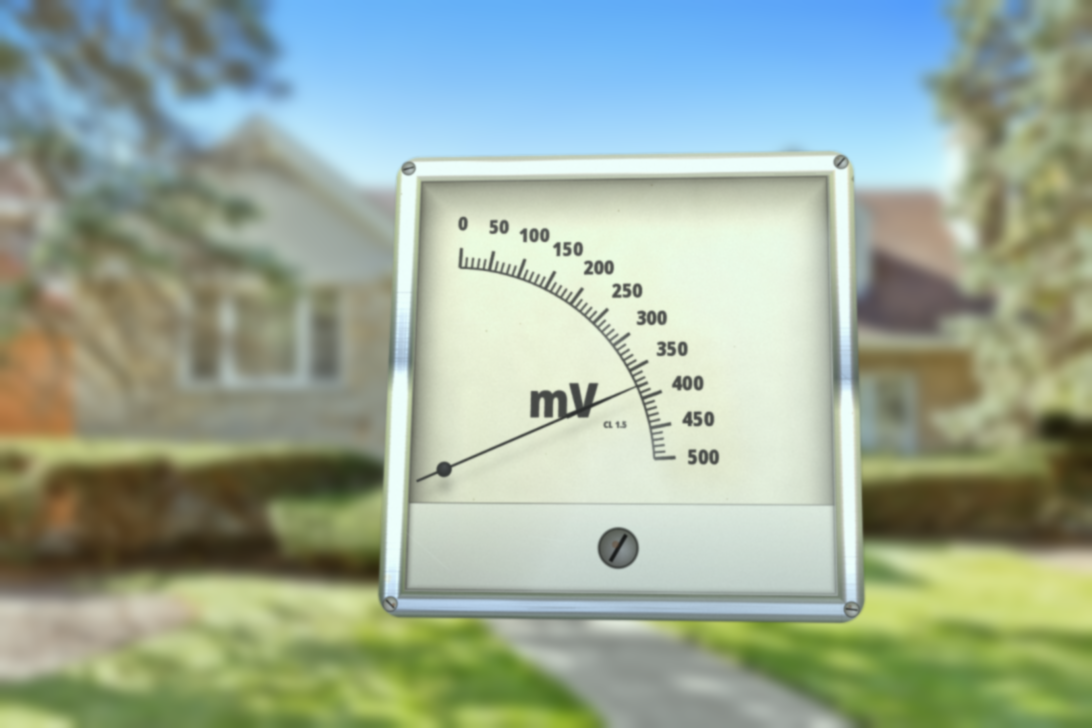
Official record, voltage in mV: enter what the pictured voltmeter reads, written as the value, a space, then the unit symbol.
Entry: 380 mV
